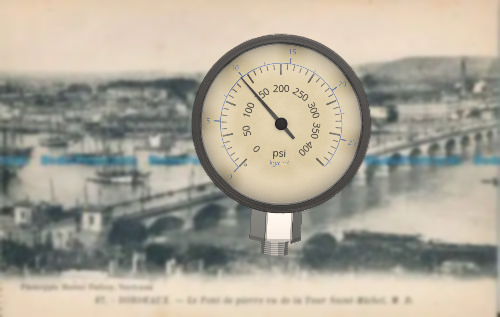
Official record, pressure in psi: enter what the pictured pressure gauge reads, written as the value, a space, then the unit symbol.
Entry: 140 psi
